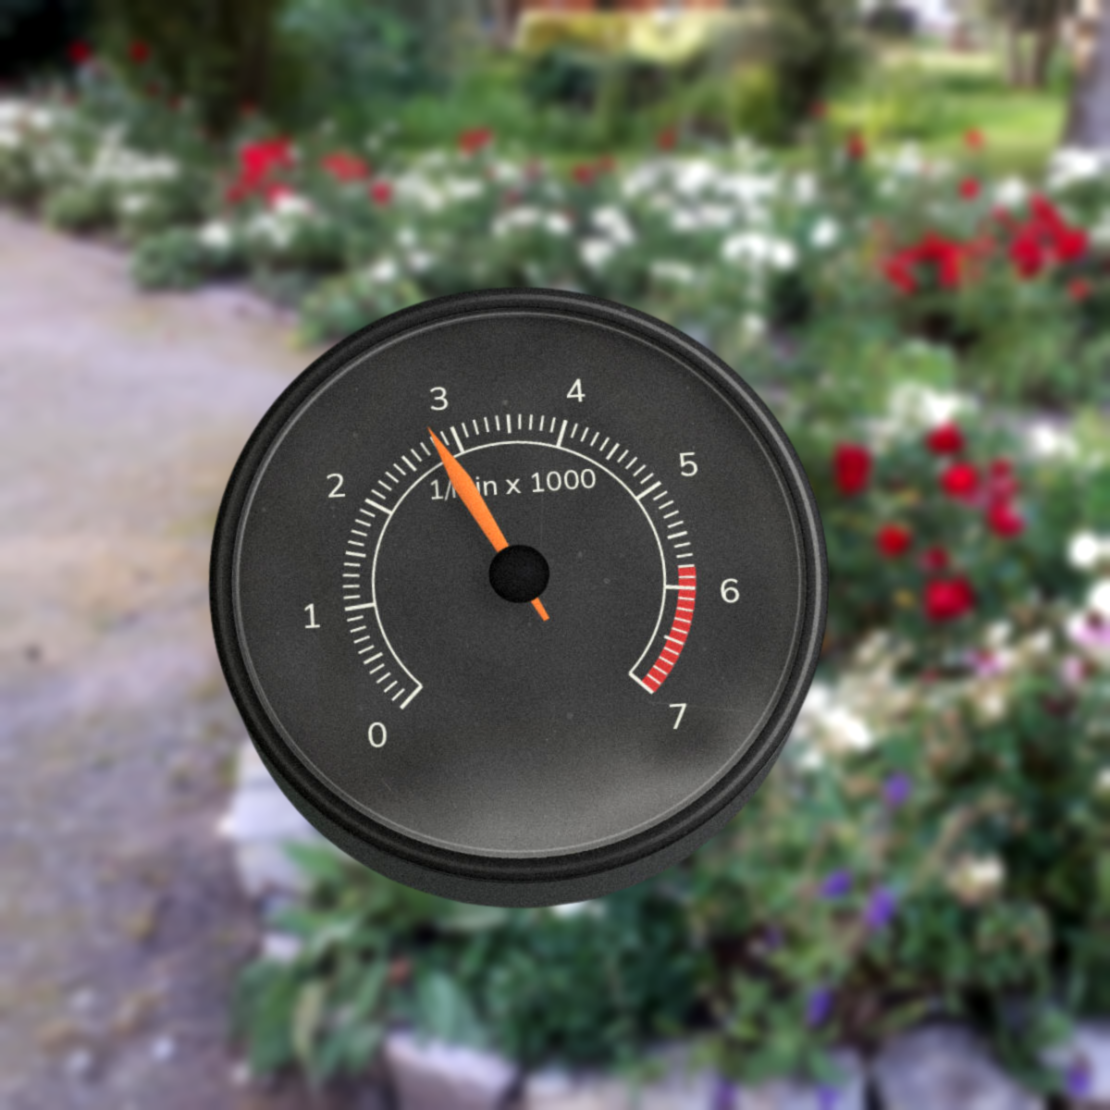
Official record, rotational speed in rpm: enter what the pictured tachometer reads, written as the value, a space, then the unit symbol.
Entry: 2800 rpm
